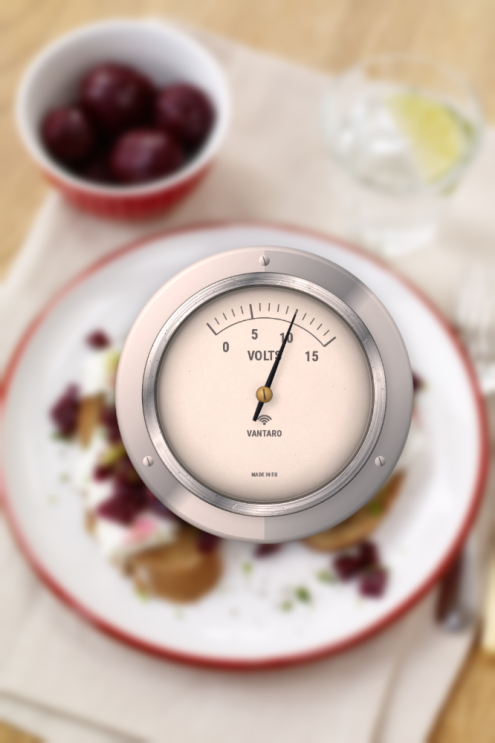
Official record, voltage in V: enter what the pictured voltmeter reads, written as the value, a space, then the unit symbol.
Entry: 10 V
